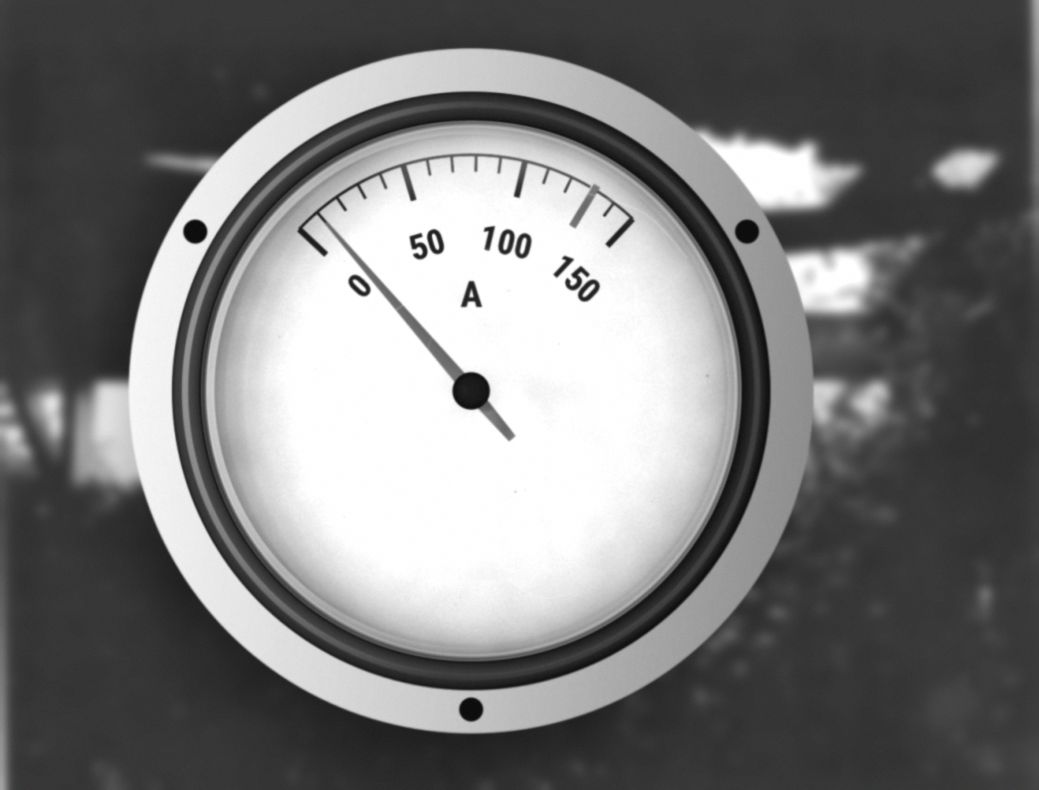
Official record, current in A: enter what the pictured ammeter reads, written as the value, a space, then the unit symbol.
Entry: 10 A
